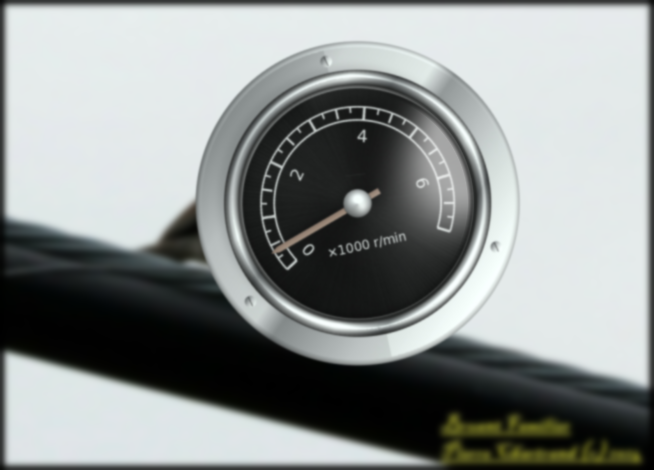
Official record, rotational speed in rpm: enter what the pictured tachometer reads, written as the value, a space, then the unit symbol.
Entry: 375 rpm
